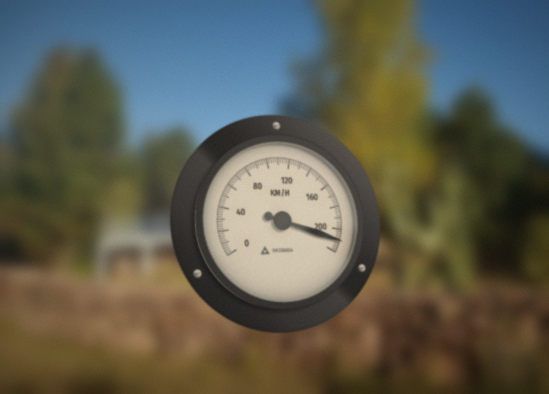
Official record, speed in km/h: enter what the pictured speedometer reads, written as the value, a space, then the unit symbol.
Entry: 210 km/h
